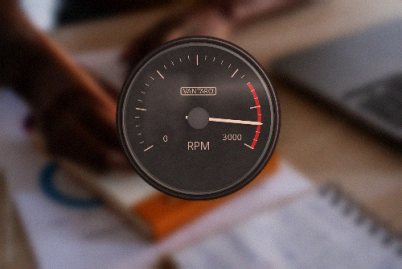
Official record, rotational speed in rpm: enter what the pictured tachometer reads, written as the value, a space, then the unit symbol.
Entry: 2700 rpm
